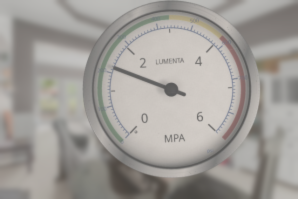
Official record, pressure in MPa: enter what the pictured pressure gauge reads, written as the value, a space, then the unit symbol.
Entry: 1.5 MPa
